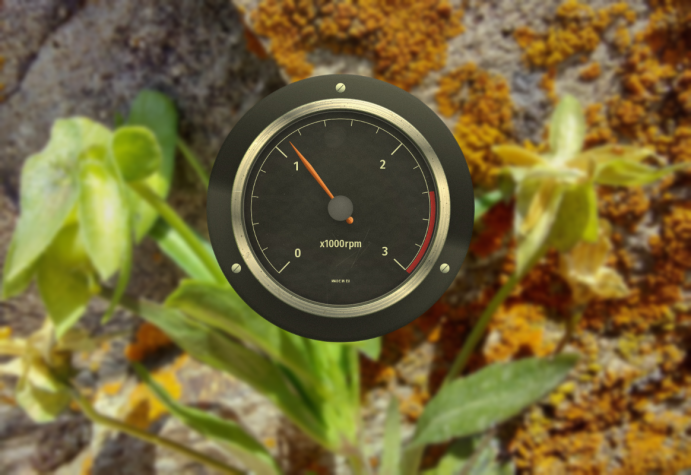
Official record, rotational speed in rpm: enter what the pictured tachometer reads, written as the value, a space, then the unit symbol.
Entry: 1100 rpm
